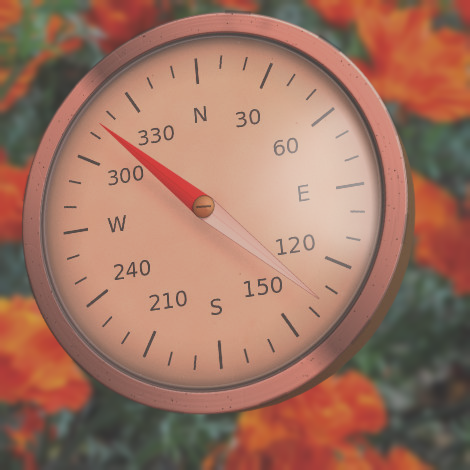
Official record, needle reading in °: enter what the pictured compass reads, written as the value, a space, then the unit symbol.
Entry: 315 °
